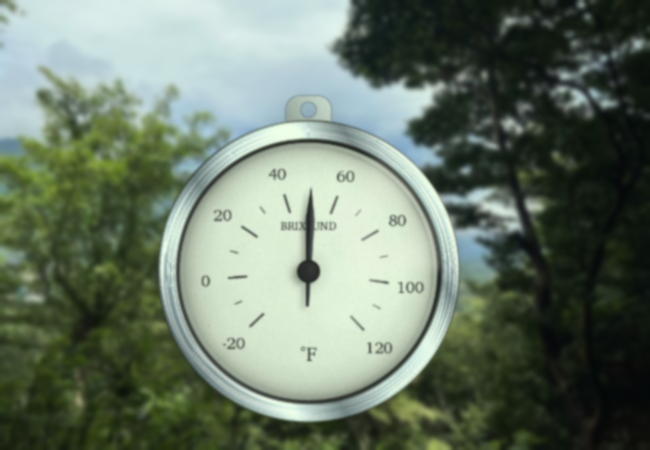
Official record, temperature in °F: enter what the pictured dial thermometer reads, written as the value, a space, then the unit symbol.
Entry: 50 °F
